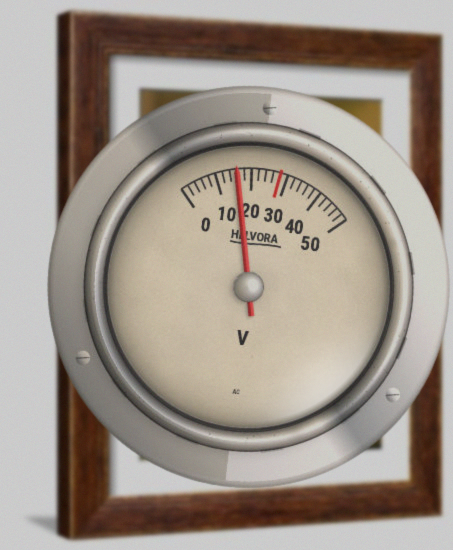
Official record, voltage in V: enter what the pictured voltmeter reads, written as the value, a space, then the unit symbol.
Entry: 16 V
